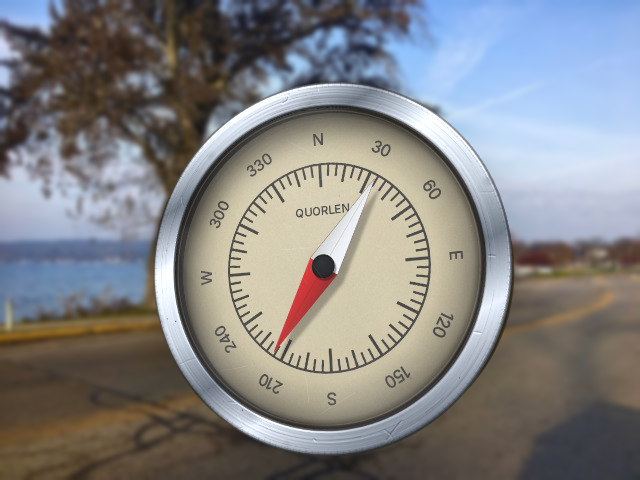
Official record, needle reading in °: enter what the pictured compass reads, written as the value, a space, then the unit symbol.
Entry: 215 °
